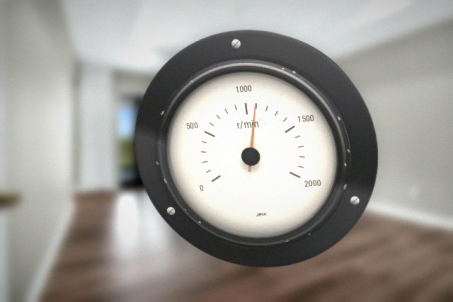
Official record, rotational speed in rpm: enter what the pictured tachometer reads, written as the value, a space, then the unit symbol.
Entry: 1100 rpm
